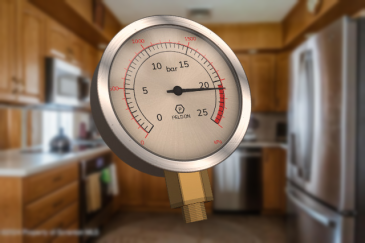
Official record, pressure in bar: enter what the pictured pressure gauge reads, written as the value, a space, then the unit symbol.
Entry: 21 bar
